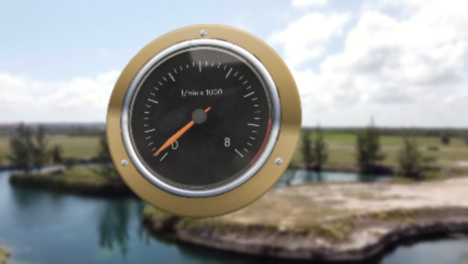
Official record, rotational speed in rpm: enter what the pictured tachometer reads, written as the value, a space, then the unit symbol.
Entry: 200 rpm
